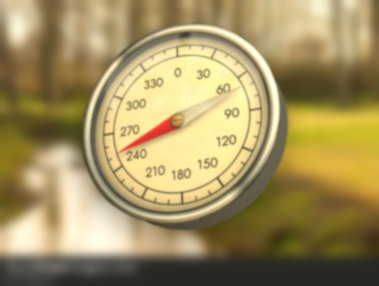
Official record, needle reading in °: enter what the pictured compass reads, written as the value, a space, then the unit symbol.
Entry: 250 °
